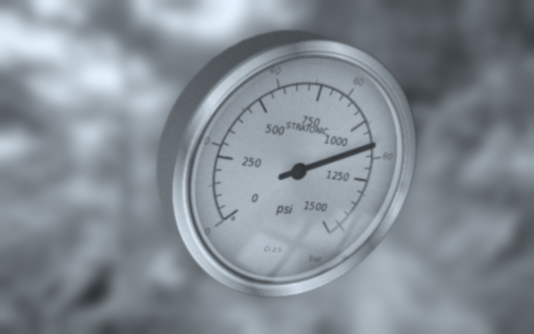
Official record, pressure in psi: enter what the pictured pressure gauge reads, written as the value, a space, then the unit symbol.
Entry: 1100 psi
